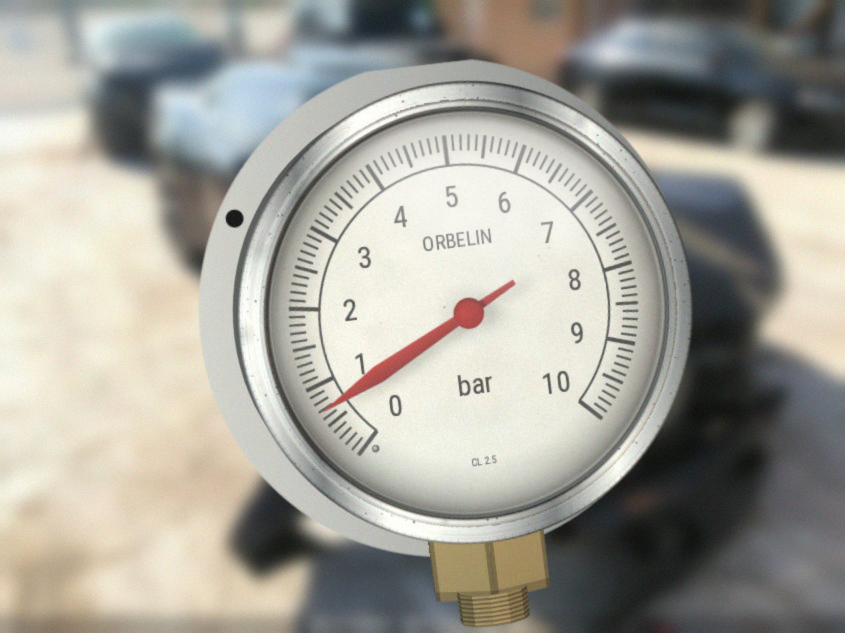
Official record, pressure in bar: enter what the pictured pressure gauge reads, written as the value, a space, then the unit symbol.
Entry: 0.7 bar
